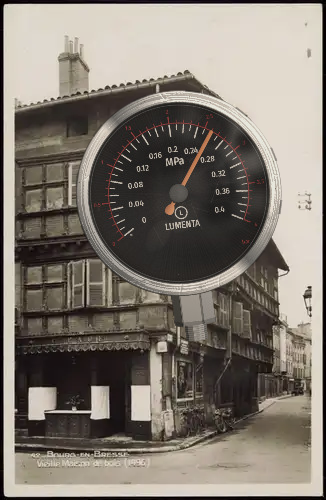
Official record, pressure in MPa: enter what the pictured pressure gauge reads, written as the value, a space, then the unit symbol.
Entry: 0.26 MPa
